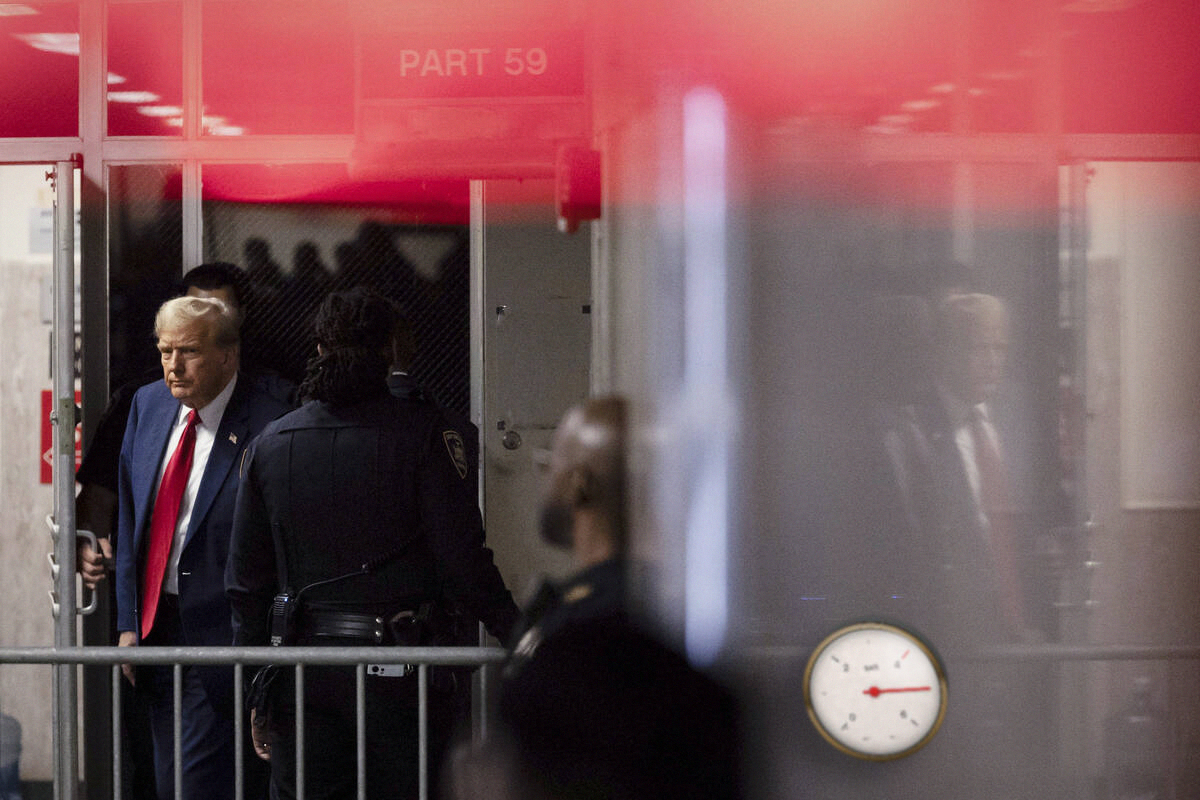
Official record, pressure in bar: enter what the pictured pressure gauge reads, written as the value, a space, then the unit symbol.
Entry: 5 bar
